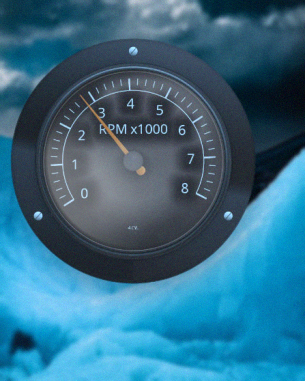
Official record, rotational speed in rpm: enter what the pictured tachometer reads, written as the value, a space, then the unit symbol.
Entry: 2800 rpm
